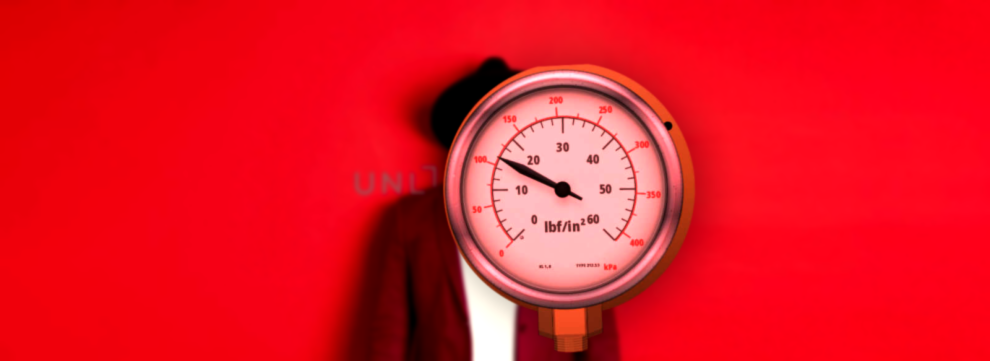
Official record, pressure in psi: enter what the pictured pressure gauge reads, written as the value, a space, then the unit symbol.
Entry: 16 psi
